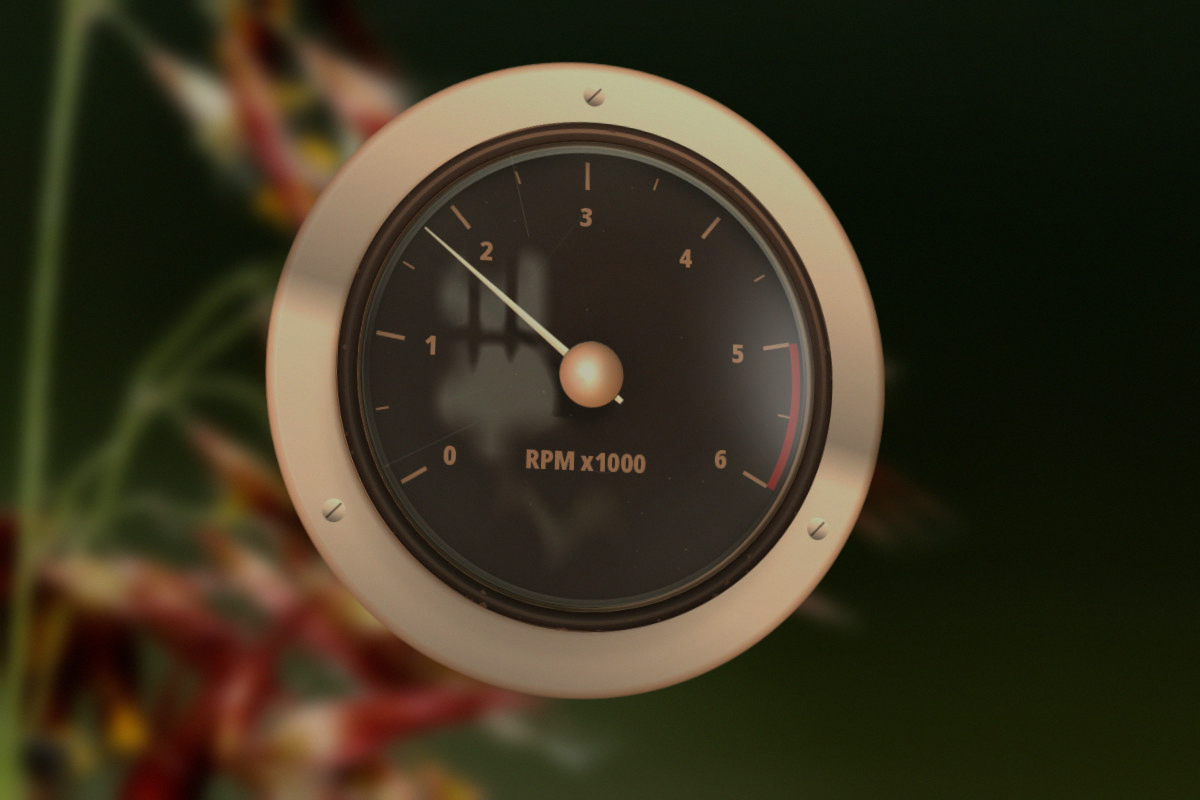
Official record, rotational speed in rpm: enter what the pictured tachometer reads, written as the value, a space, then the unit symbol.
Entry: 1750 rpm
